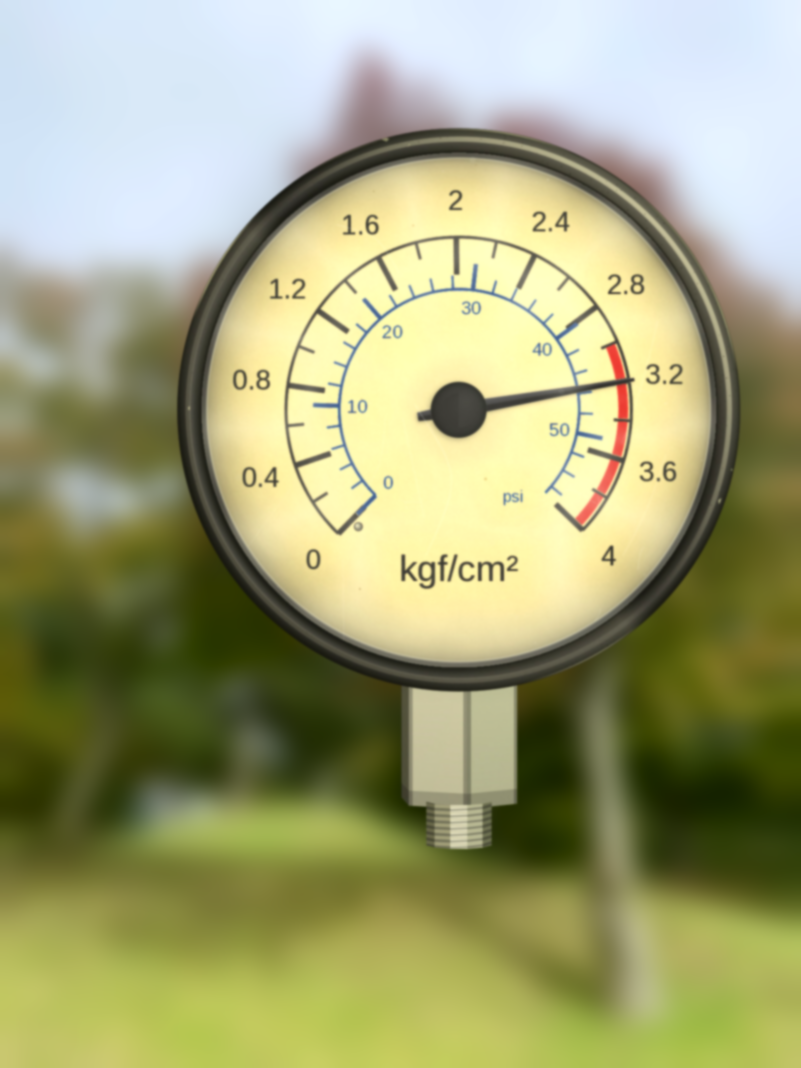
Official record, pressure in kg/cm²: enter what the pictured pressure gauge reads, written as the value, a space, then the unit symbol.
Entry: 3.2 kg/cm²
